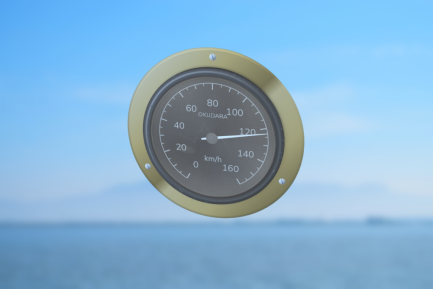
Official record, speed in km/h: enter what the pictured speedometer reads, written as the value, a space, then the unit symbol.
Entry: 122.5 km/h
